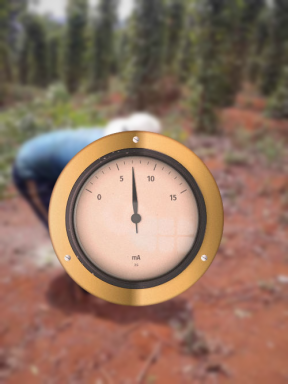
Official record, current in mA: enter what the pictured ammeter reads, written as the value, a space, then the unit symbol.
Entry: 7 mA
